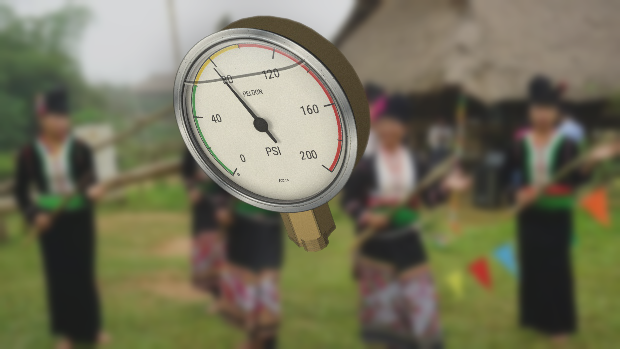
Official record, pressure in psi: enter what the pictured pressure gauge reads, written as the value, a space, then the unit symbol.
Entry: 80 psi
